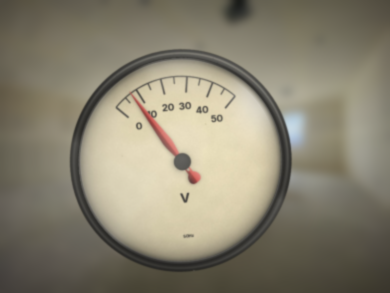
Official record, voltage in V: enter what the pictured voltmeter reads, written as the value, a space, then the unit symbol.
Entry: 7.5 V
